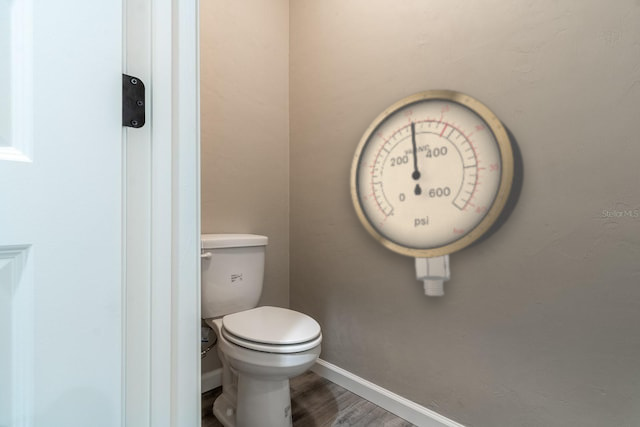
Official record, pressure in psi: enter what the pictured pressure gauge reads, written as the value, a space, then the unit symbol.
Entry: 300 psi
